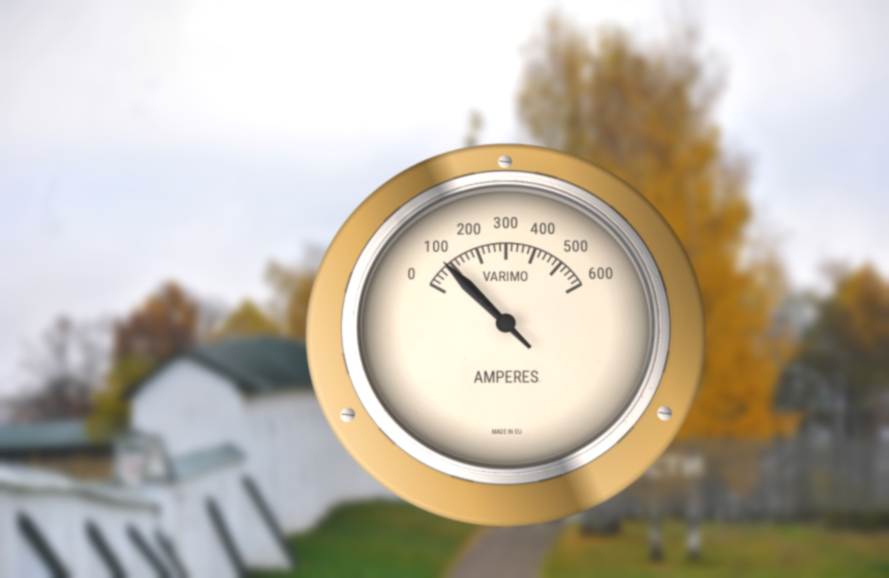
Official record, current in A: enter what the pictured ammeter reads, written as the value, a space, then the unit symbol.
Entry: 80 A
